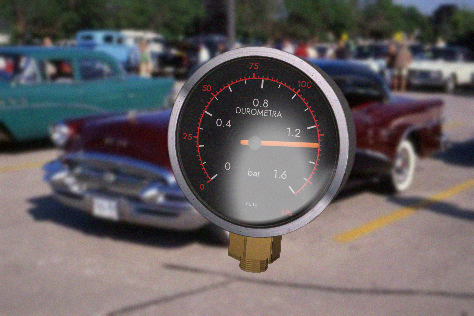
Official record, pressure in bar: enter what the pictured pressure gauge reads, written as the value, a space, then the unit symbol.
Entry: 1.3 bar
